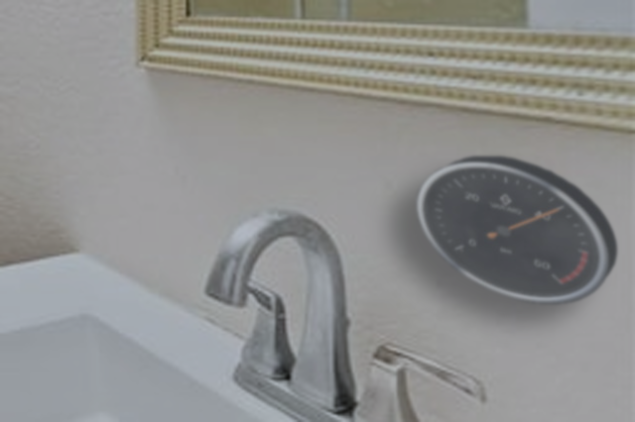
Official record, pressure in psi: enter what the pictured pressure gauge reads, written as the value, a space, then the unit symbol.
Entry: 40 psi
